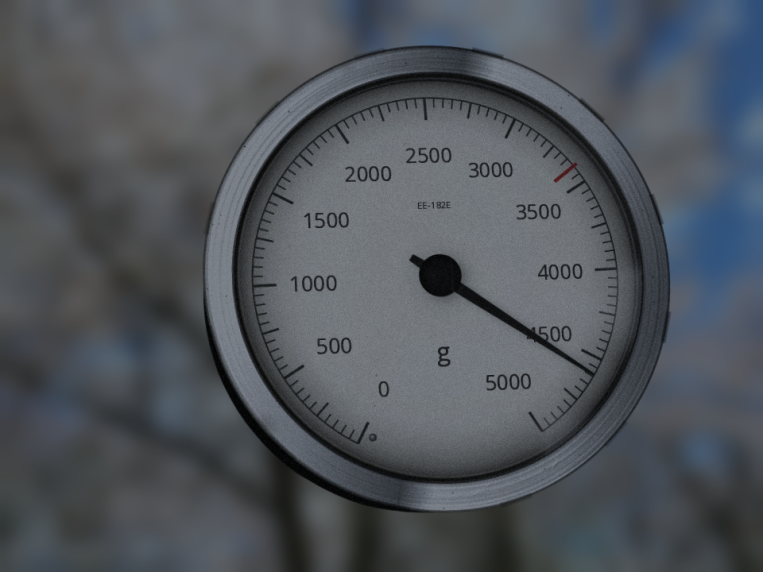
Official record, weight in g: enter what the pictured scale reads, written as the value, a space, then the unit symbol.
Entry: 4600 g
